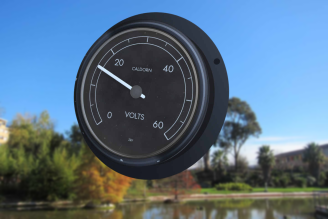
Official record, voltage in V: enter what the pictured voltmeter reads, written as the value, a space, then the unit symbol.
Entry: 15 V
